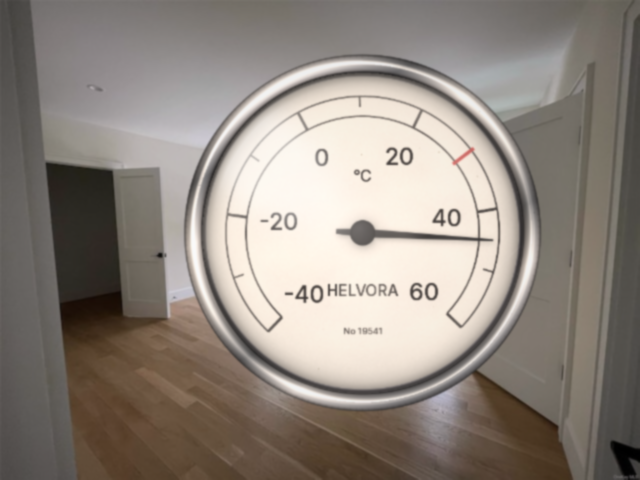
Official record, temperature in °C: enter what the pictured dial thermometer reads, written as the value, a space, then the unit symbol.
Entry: 45 °C
